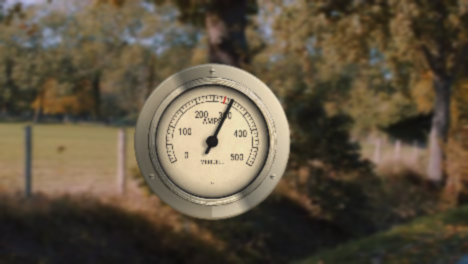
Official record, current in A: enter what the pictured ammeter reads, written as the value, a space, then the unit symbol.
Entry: 300 A
